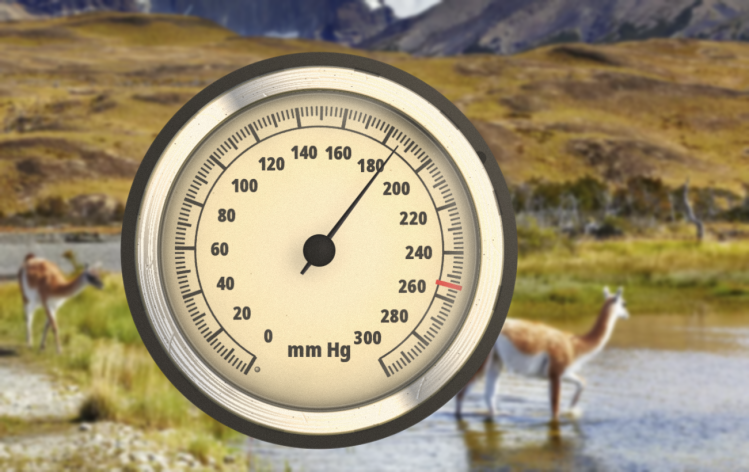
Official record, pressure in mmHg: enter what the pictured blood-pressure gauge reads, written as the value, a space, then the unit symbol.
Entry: 186 mmHg
